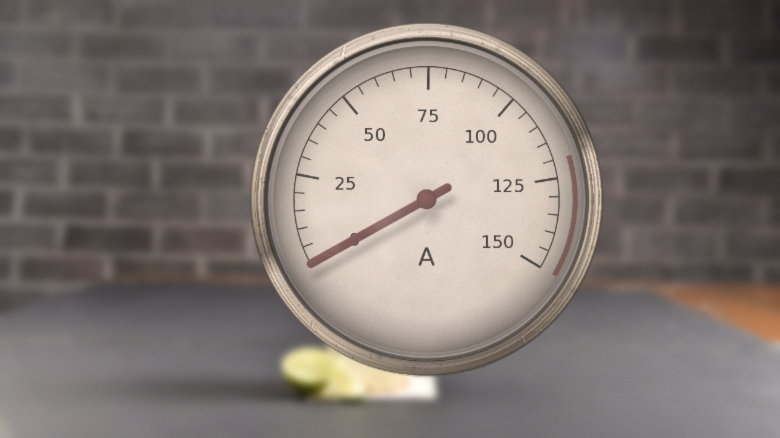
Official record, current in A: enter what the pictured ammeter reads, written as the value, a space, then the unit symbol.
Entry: 0 A
